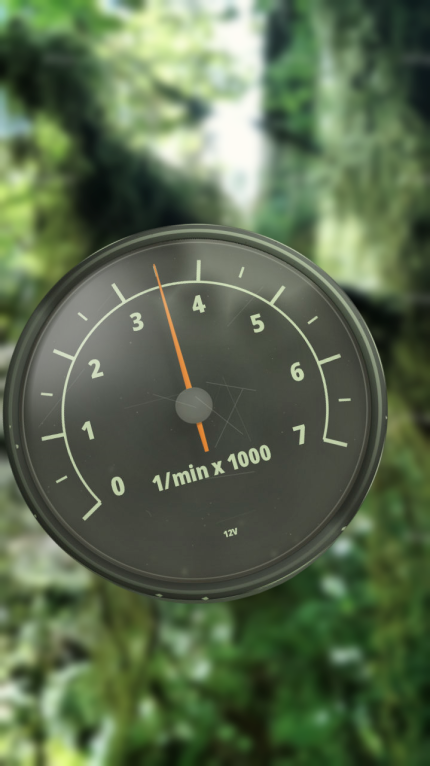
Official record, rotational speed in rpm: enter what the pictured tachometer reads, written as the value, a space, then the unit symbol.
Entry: 3500 rpm
